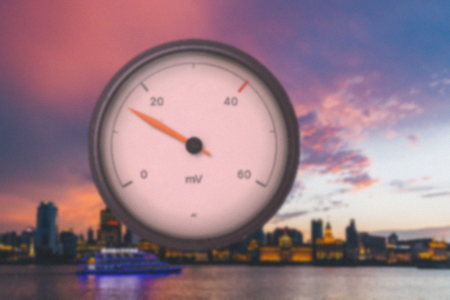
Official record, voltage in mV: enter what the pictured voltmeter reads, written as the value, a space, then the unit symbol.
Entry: 15 mV
